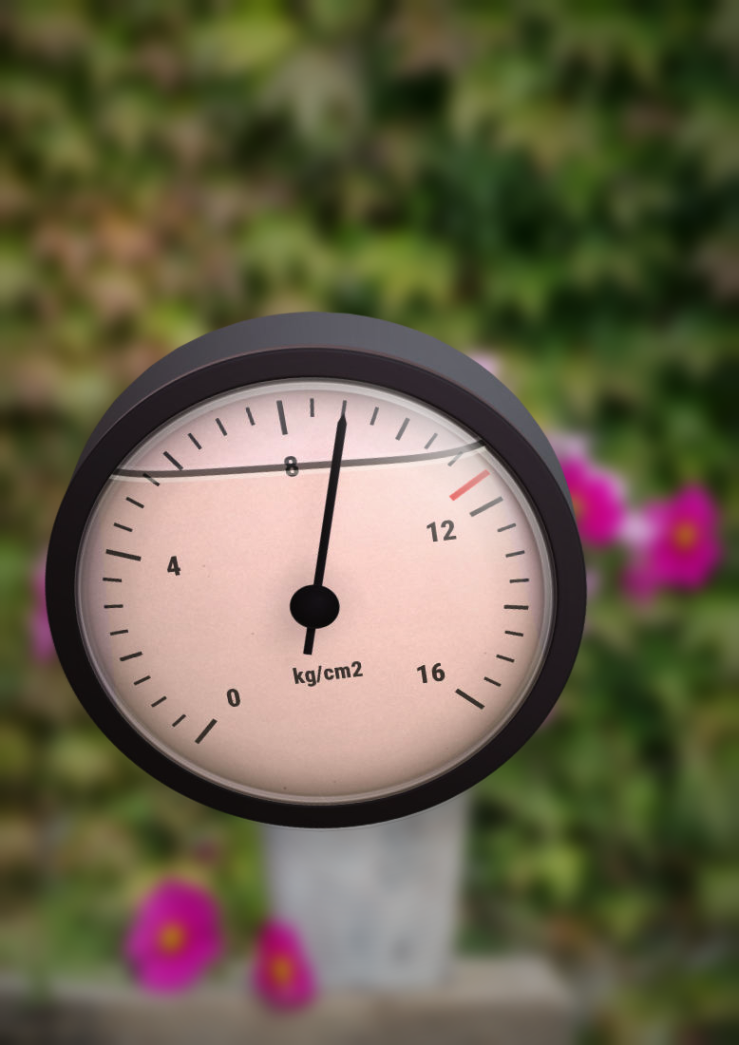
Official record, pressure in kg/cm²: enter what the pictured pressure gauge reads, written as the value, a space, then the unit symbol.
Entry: 9 kg/cm²
